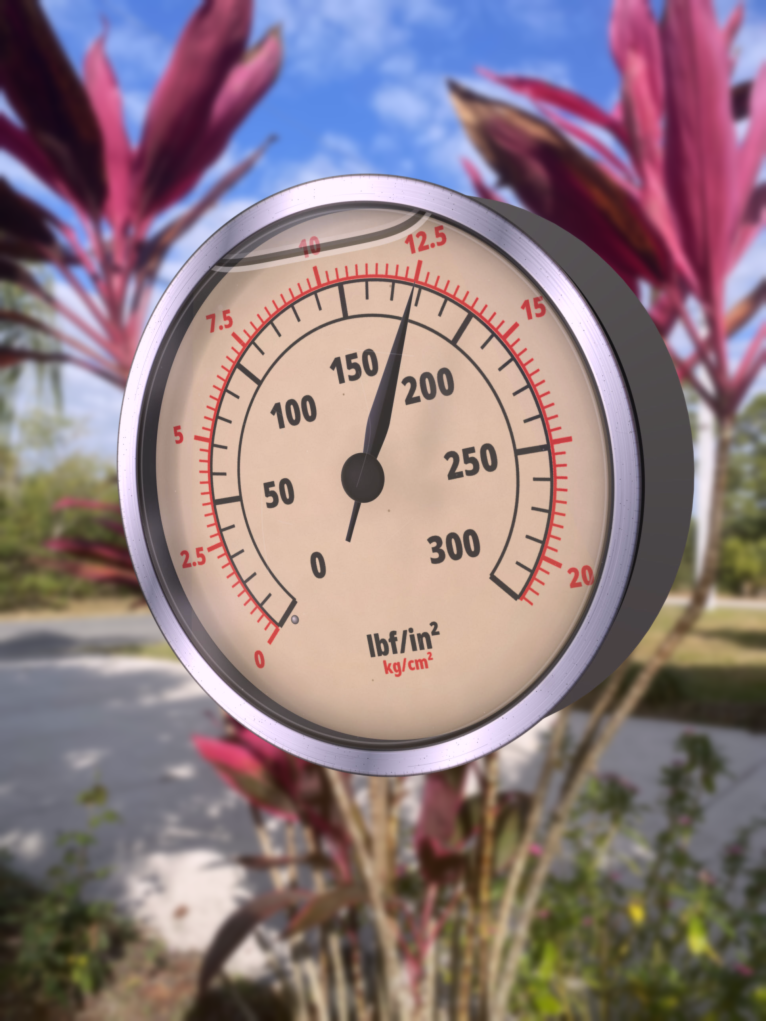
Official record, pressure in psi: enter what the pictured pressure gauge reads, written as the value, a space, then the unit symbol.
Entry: 180 psi
